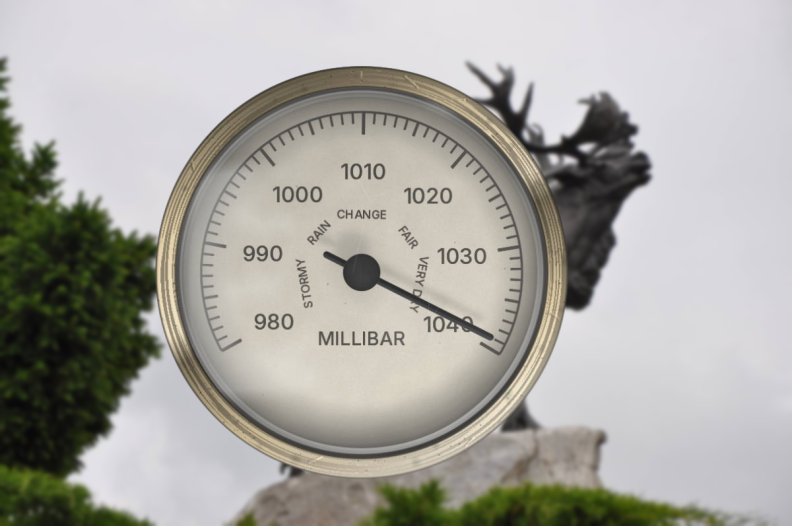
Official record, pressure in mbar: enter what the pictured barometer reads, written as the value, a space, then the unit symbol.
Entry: 1039 mbar
